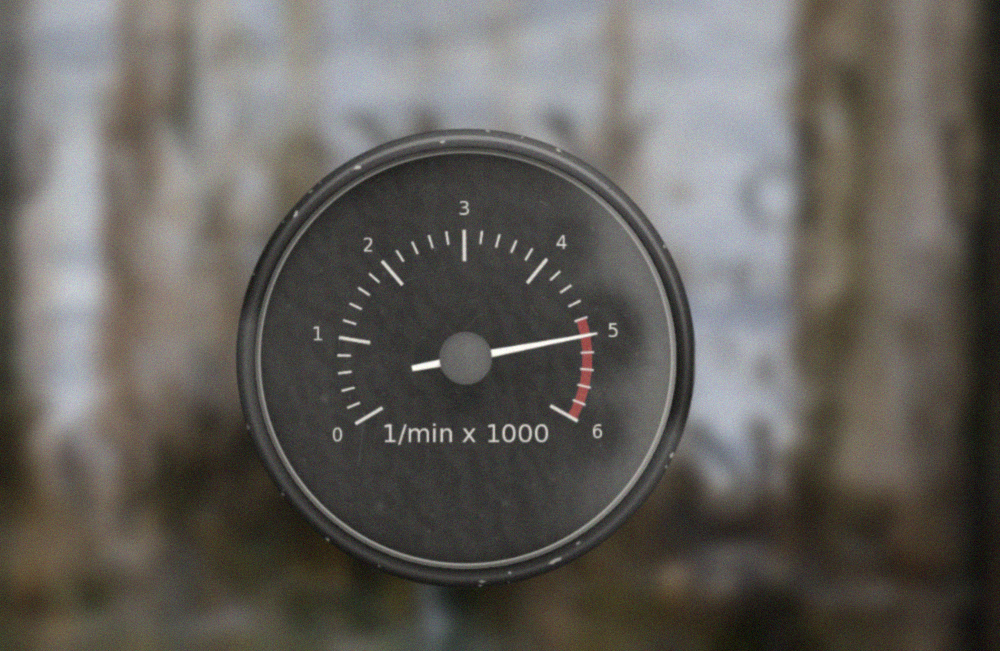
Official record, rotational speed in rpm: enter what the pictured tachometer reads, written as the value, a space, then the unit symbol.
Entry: 5000 rpm
